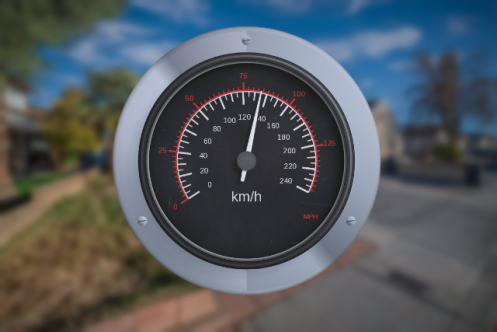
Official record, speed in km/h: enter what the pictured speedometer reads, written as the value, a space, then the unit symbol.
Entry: 135 km/h
